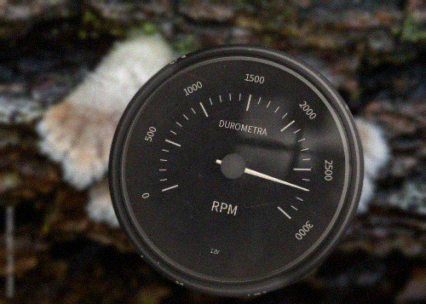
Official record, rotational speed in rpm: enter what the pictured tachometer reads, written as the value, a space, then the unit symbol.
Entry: 2700 rpm
